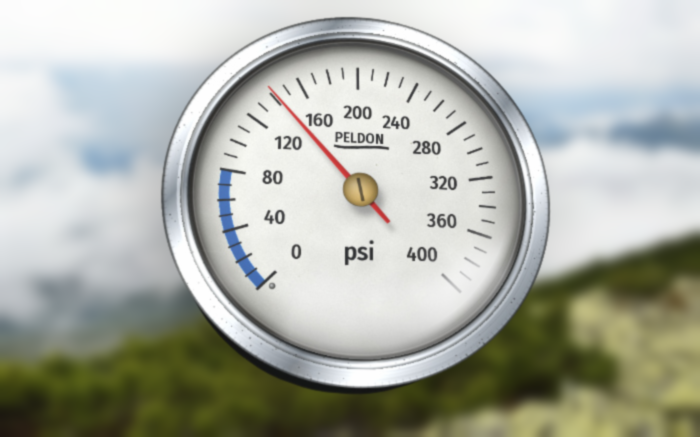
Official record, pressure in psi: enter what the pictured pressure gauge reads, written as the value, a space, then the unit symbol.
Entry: 140 psi
